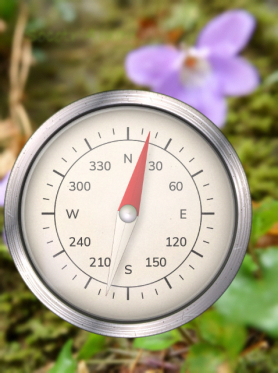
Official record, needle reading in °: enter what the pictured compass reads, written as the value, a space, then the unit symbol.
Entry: 15 °
